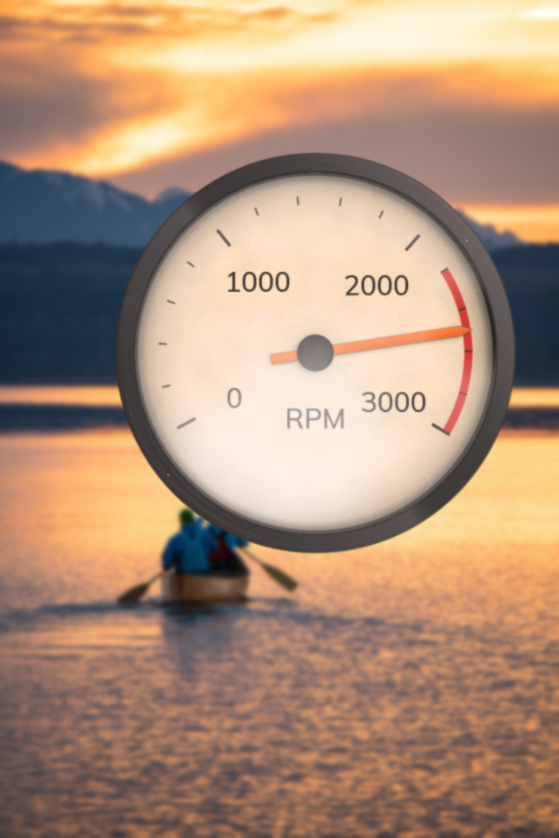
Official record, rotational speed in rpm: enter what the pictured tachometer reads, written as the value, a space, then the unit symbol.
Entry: 2500 rpm
